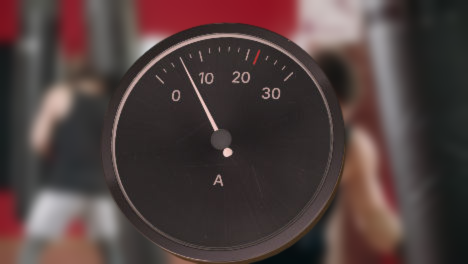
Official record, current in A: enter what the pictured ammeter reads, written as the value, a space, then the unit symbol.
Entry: 6 A
